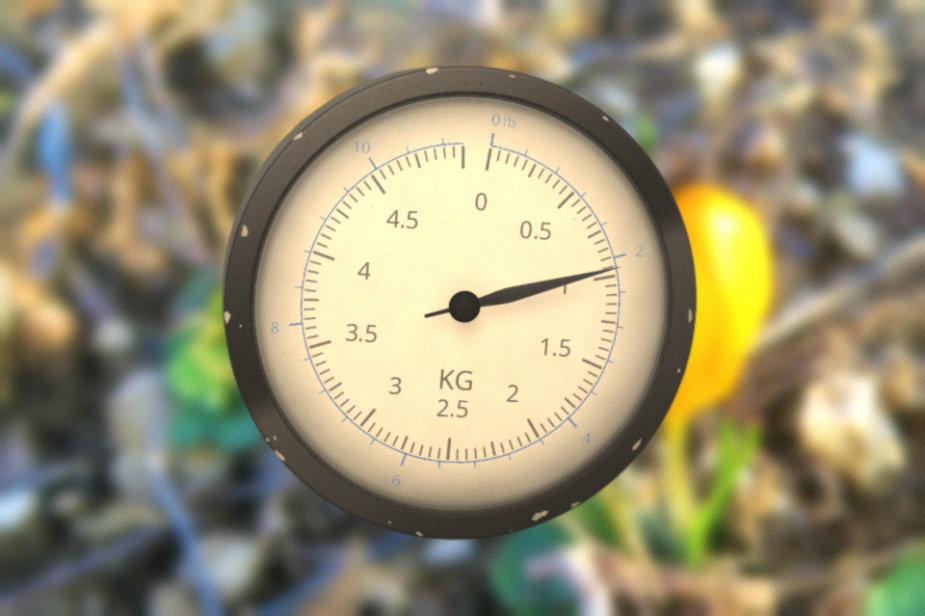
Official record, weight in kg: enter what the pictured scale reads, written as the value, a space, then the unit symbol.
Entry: 0.95 kg
